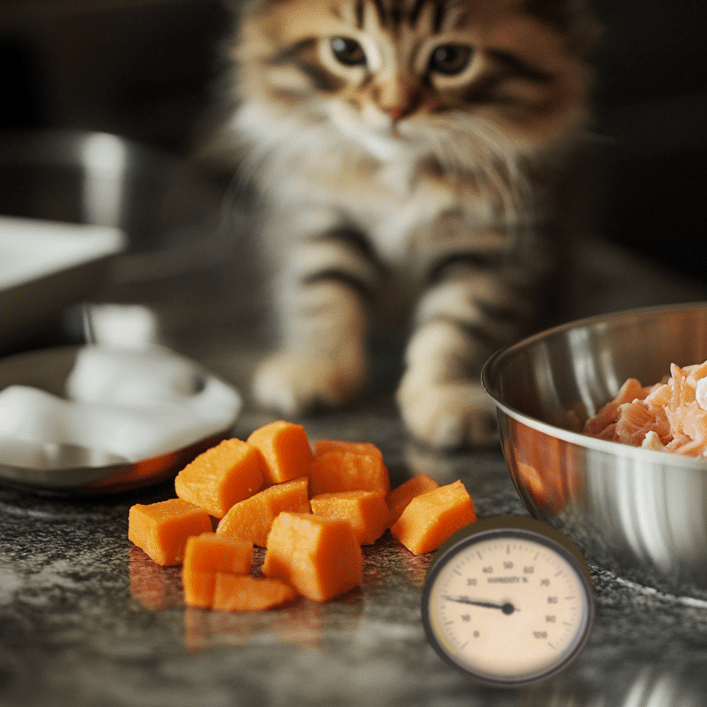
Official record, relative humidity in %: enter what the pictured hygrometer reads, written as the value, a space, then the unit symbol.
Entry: 20 %
